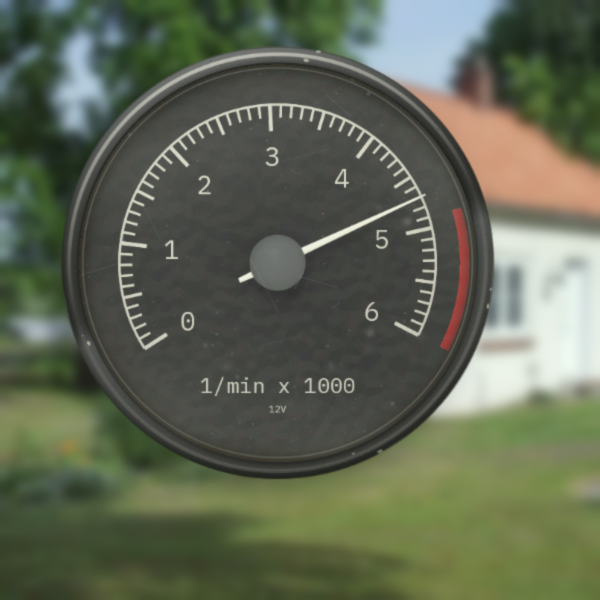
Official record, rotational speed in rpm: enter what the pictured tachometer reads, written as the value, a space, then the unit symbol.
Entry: 4700 rpm
